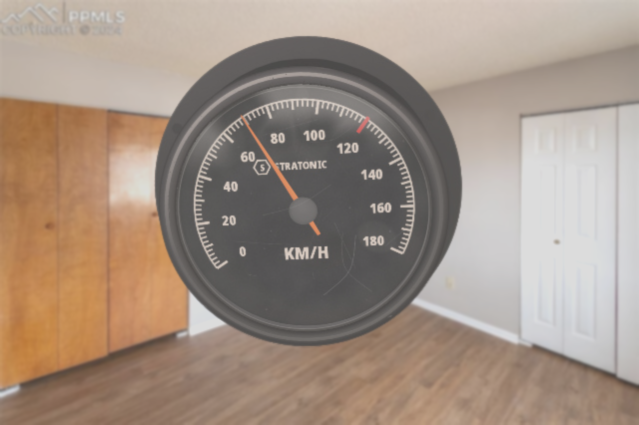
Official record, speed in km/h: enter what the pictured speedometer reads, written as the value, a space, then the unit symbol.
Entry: 70 km/h
